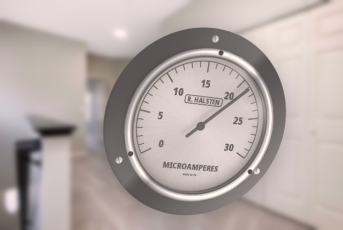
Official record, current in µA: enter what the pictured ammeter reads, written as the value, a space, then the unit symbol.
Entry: 21 µA
